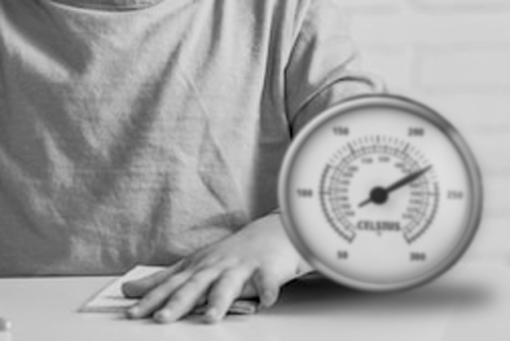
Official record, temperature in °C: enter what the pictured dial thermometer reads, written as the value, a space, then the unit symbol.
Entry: 225 °C
